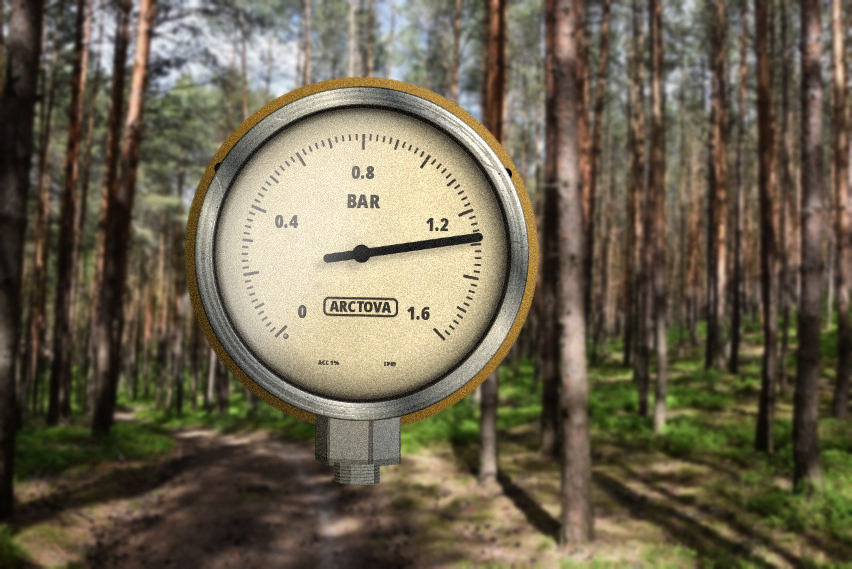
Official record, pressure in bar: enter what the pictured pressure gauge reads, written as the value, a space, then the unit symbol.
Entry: 1.28 bar
